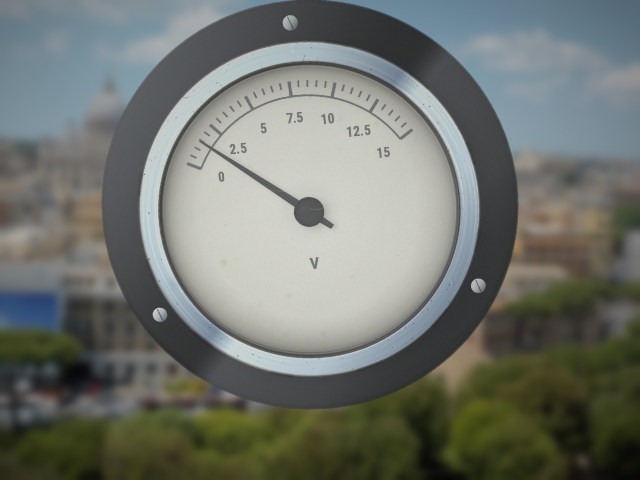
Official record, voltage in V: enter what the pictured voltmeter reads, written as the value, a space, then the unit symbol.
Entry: 1.5 V
